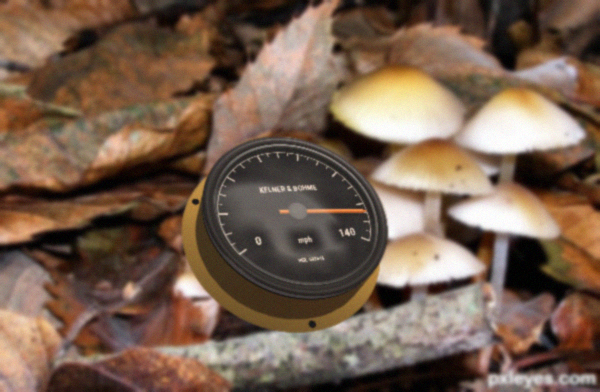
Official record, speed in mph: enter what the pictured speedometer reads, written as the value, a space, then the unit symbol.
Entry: 125 mph
